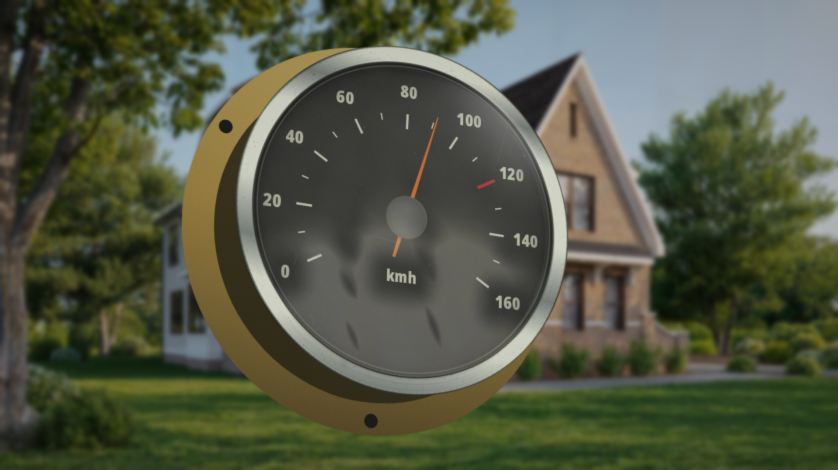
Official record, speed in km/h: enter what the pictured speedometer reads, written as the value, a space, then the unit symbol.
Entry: 90 km/h
